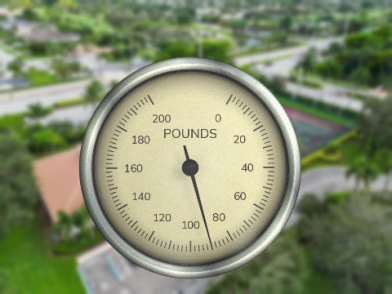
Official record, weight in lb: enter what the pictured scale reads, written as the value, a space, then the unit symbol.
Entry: 90 lb
